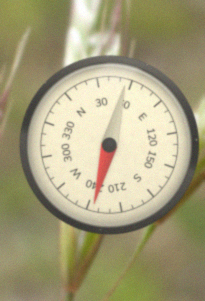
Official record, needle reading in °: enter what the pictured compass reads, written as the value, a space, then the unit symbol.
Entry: 235 °
